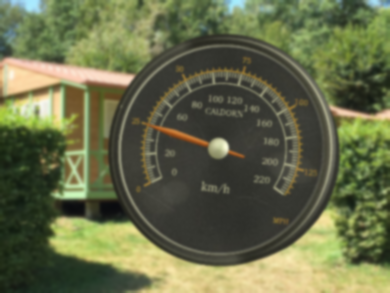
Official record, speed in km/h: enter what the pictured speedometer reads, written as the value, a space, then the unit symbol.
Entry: 40 km/h
